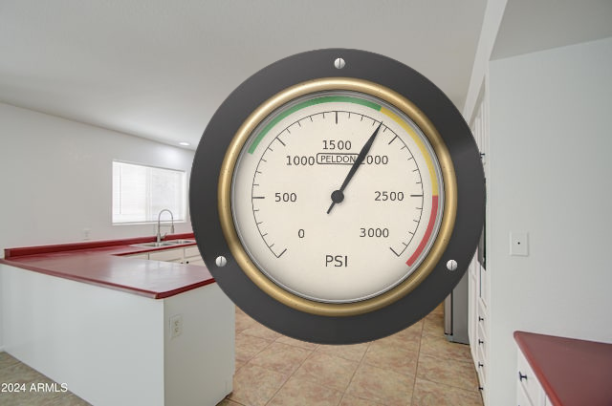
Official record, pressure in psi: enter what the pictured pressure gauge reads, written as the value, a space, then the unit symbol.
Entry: 1850 psi
